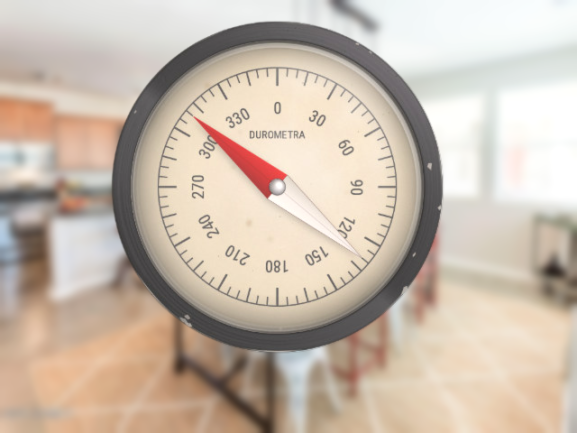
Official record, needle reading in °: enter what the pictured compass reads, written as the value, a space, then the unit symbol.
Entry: 310 °
